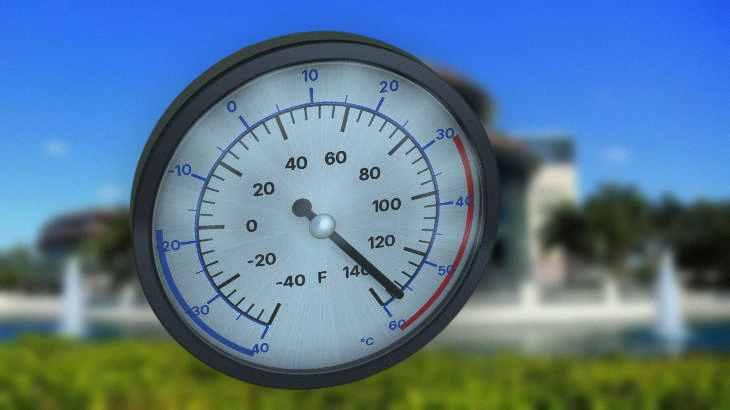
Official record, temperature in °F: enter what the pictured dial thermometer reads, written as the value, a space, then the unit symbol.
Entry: 134 °F
